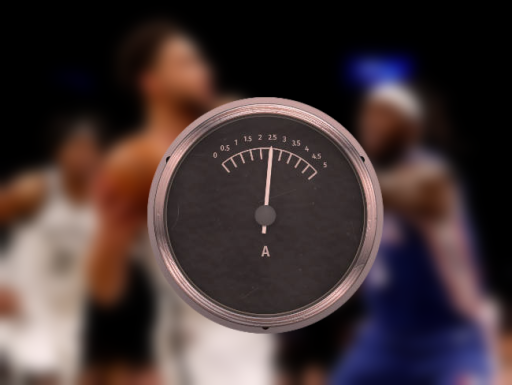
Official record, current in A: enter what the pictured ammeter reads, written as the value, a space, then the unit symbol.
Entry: 2.5 A
